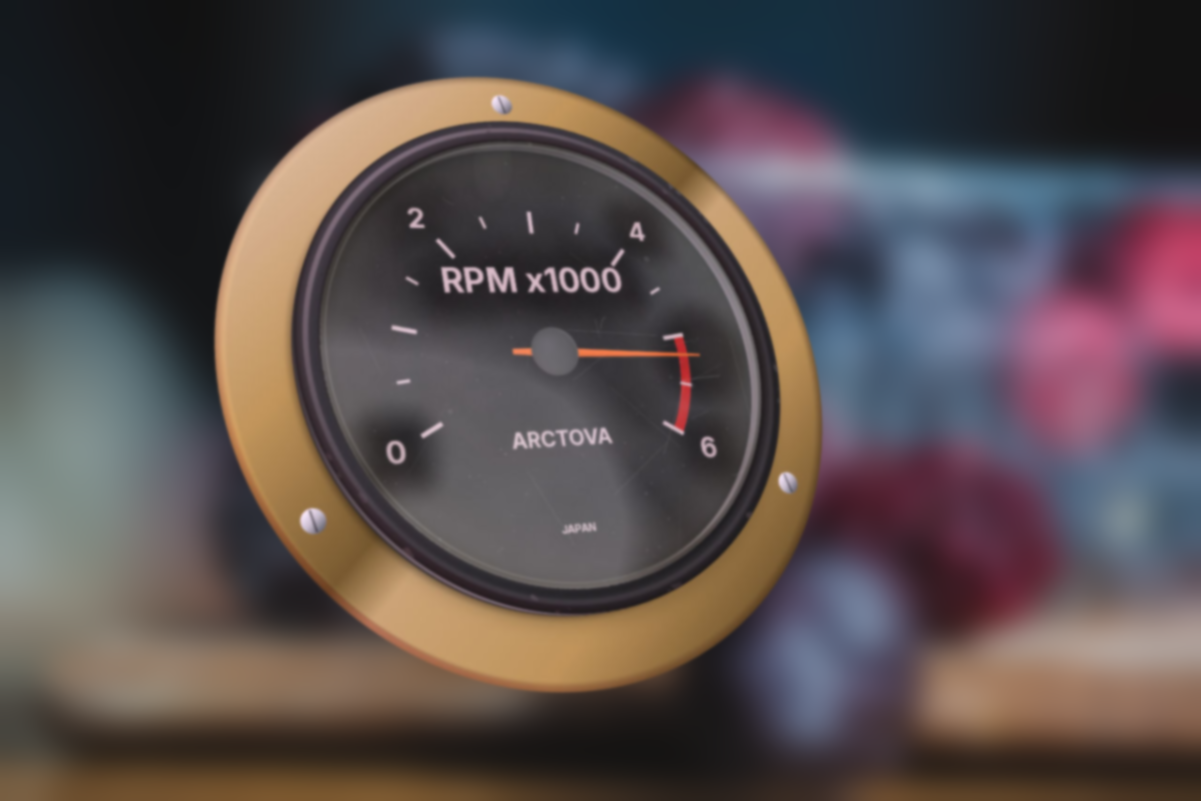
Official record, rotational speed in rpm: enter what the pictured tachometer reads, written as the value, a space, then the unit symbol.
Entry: 5250 rpm
